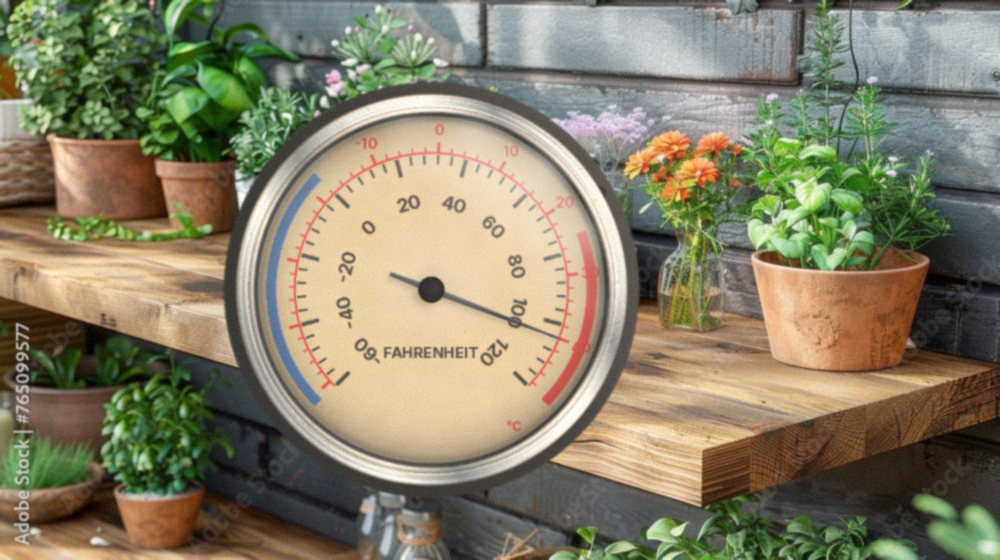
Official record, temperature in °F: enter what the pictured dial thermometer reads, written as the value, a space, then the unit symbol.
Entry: 104 °F
